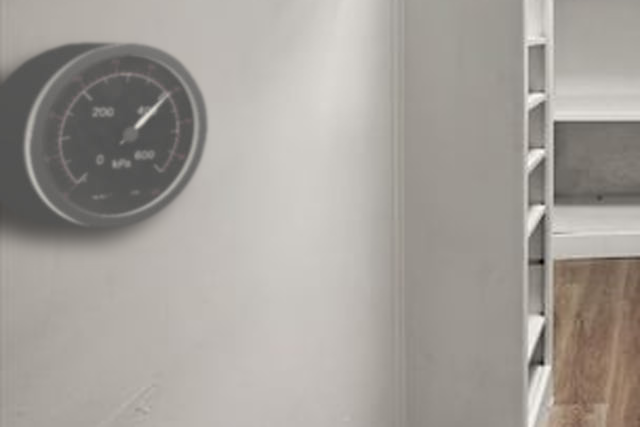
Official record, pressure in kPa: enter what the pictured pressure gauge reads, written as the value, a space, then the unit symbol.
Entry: 400 kPa
